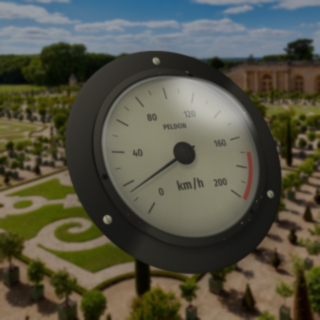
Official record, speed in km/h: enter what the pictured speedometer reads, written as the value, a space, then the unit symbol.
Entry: 15 km/h
